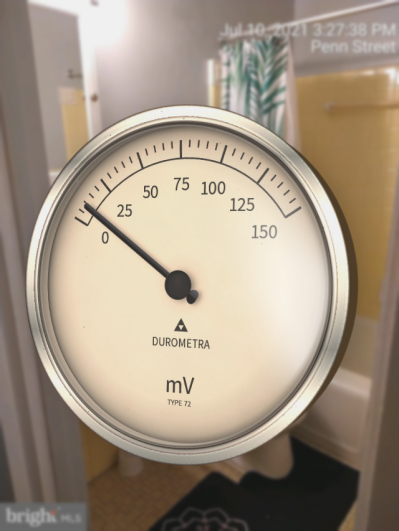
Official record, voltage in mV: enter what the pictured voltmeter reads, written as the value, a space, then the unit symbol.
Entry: 10 mV
